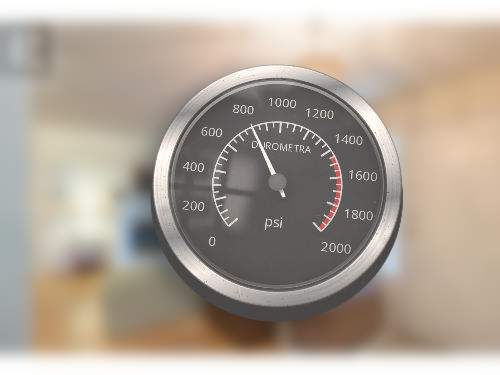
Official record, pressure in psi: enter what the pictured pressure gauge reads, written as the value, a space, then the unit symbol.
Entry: 800 psi
